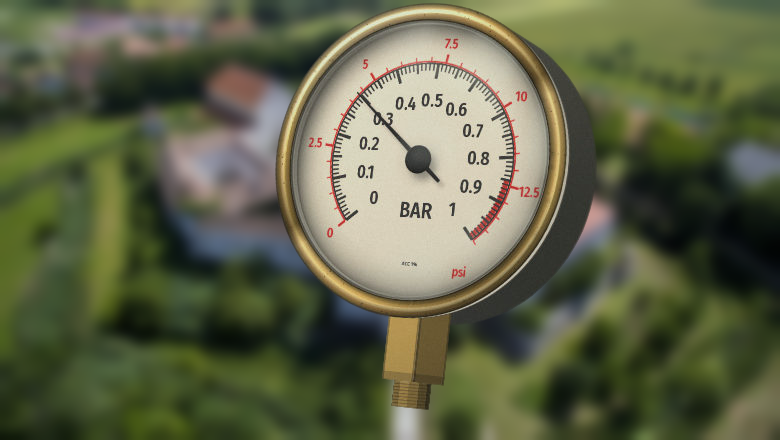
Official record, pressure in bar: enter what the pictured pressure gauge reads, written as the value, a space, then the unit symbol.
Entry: 0.3 bar
